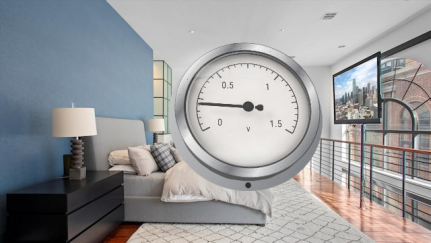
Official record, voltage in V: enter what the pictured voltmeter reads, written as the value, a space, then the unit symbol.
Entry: 0.2 V
